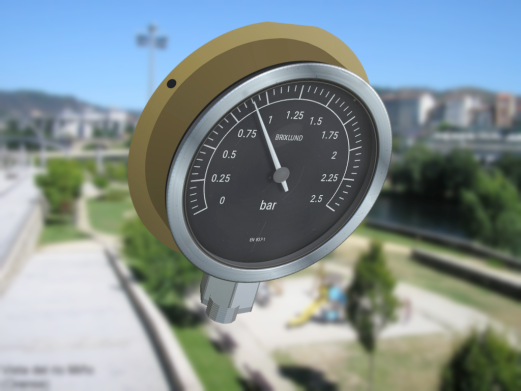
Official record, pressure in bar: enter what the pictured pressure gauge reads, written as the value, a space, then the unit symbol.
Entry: 0.9 bar
